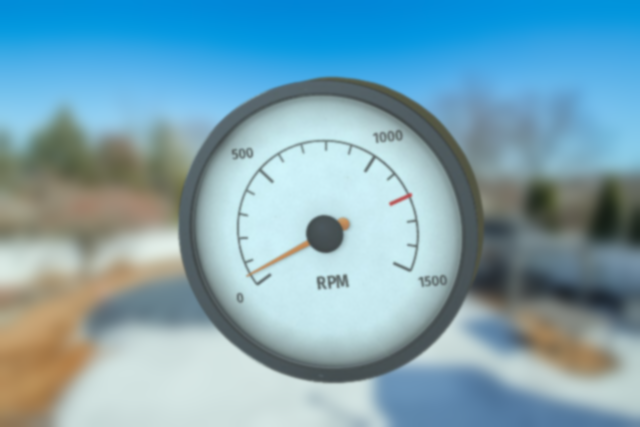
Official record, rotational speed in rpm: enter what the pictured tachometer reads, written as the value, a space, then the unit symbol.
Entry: 50 rpm
